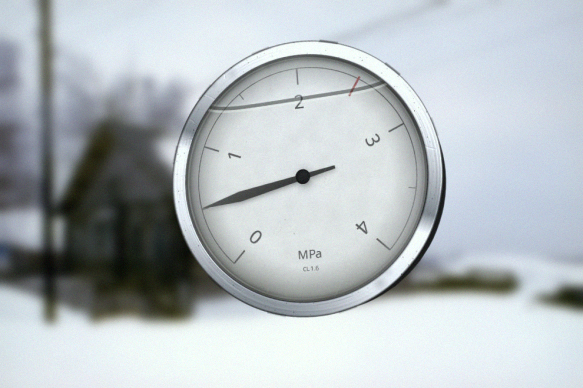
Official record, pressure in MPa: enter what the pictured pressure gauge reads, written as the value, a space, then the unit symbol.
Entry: 0.5 MPa
